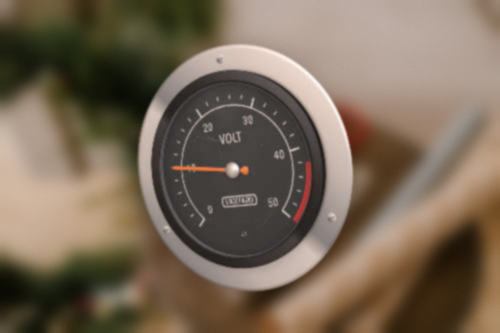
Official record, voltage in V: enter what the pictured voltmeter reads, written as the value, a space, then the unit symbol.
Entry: 10 V
